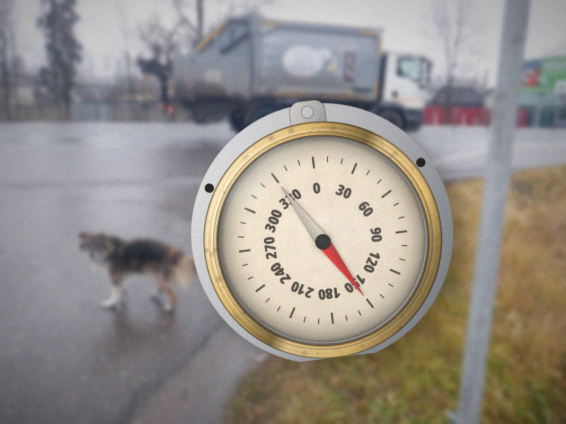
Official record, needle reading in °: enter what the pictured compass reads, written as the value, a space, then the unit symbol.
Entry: 150 °
